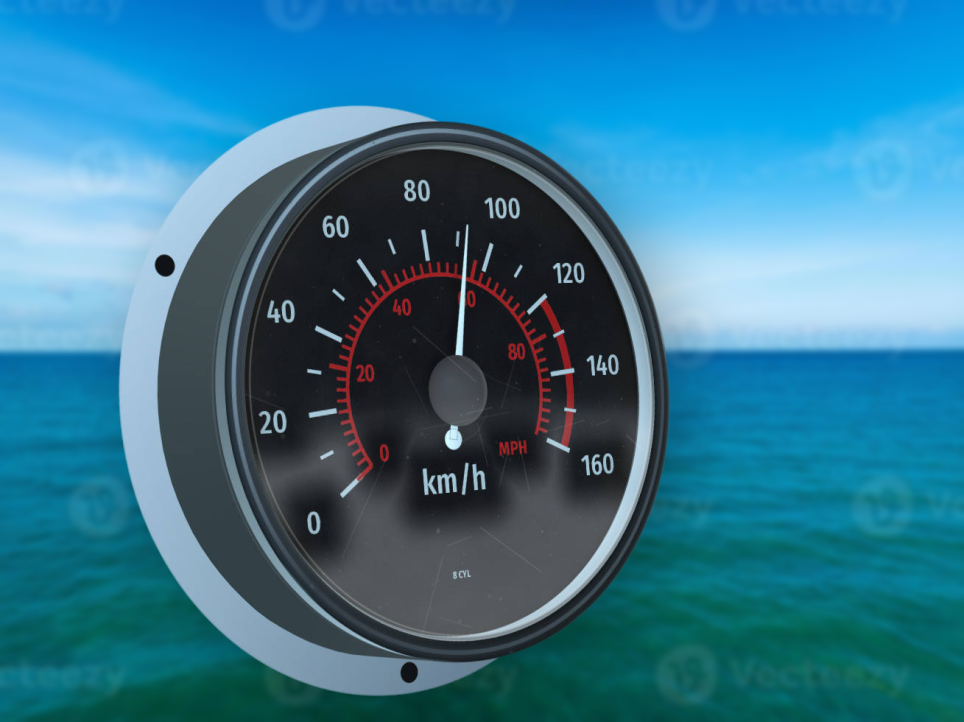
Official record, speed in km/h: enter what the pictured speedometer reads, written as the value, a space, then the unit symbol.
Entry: 90 km/h
